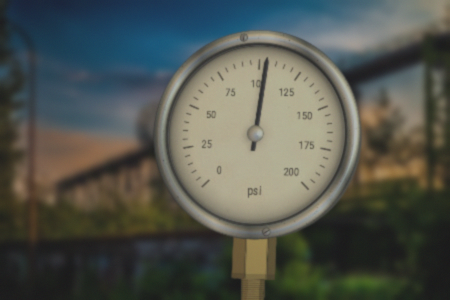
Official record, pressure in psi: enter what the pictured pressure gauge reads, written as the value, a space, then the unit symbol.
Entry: 105 psi
